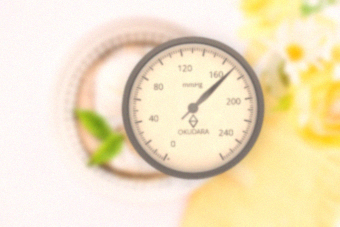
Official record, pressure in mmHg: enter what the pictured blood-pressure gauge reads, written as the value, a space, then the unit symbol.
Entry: 170 mmHg
